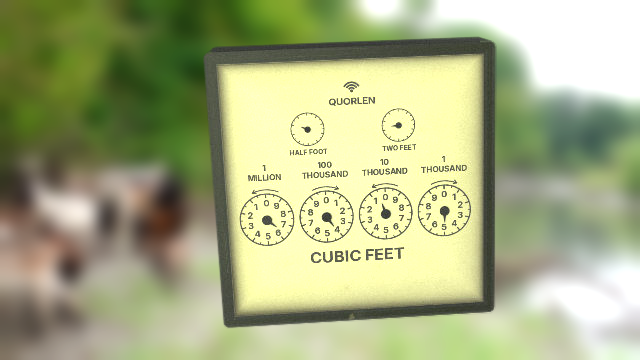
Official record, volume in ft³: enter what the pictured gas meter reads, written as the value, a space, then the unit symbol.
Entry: 640500 ft³
